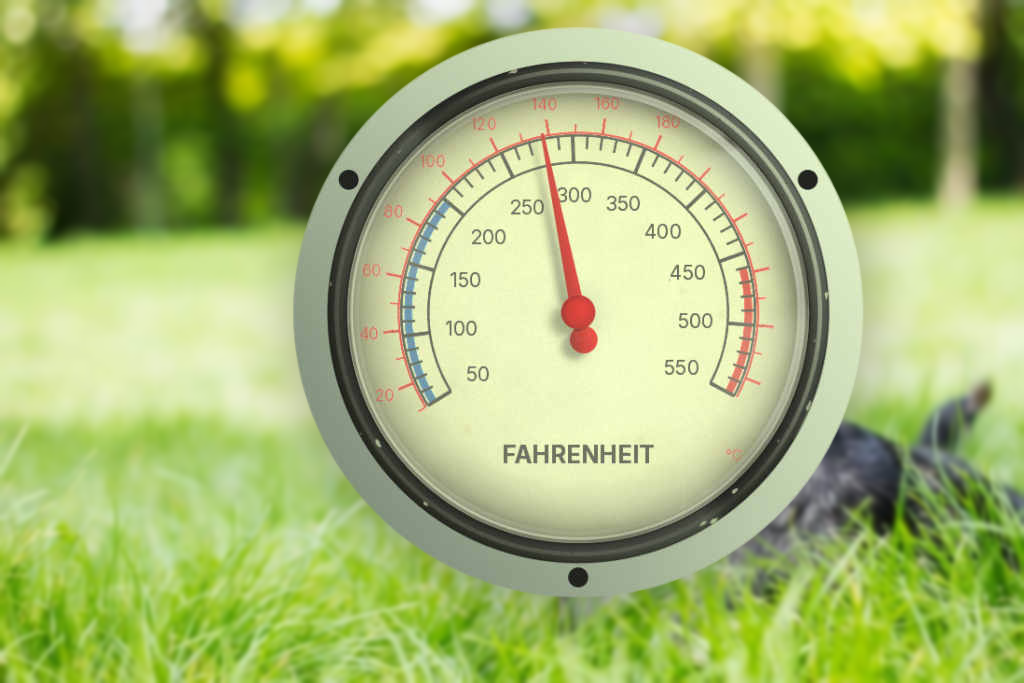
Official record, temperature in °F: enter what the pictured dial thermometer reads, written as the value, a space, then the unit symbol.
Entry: 280 °F
